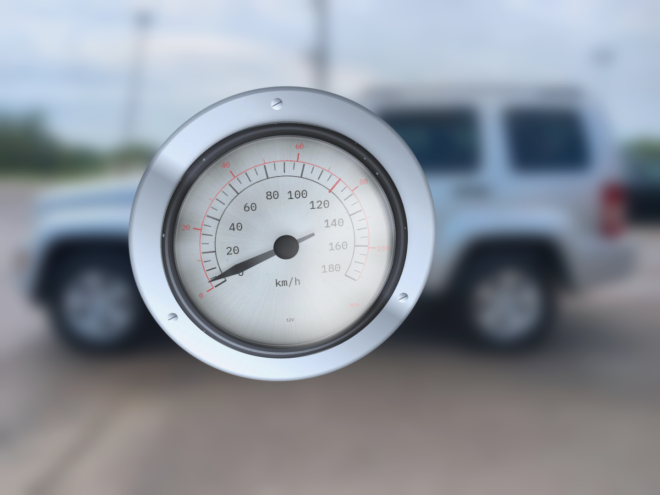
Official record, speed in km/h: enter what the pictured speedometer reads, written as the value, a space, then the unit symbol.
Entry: 5 km/h
